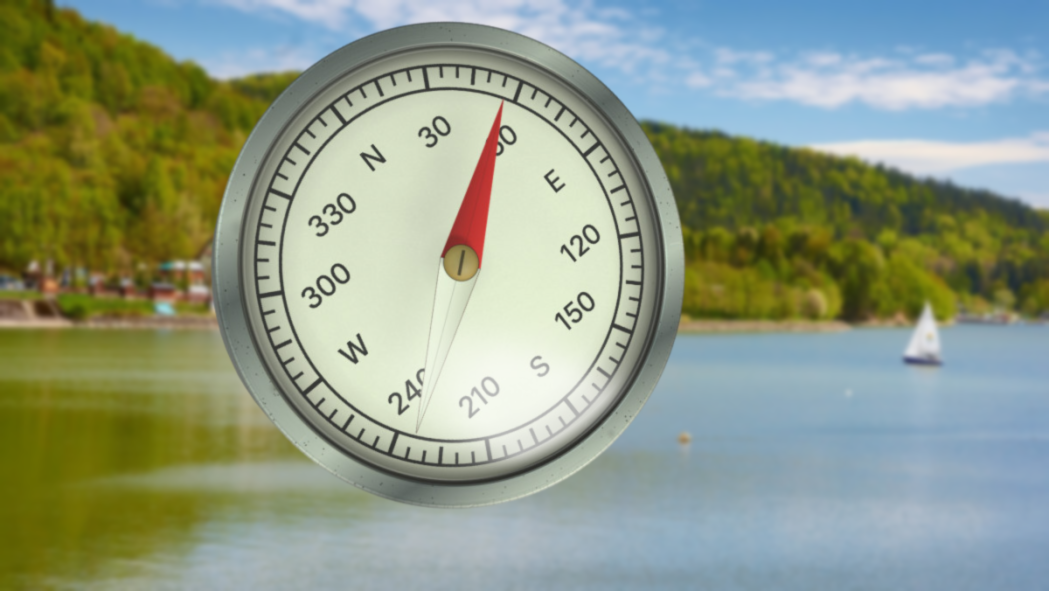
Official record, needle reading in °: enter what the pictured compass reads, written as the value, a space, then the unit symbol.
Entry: 55 °
